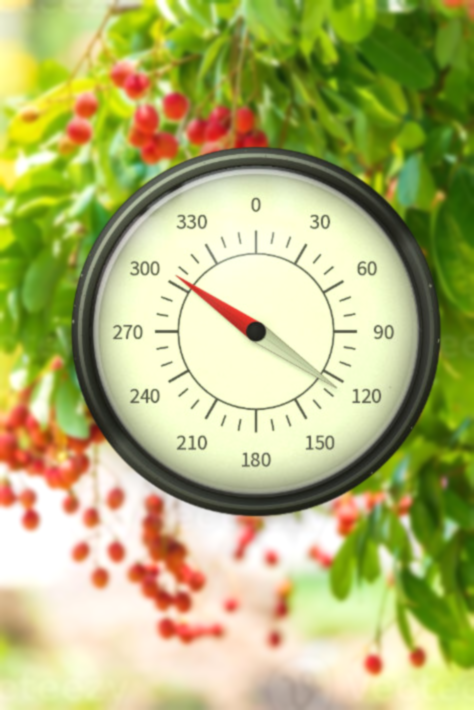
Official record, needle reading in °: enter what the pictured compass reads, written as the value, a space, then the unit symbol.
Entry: 305 °
